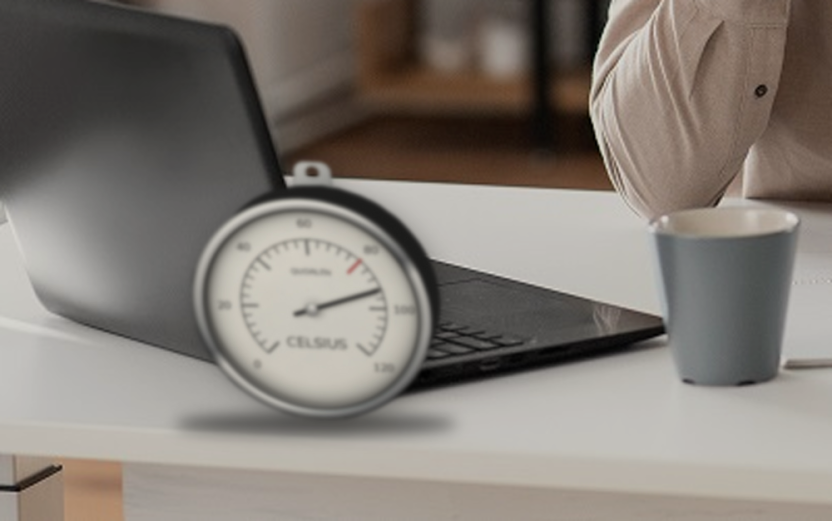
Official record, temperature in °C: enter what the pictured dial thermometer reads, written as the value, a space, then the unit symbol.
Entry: 92 °C
